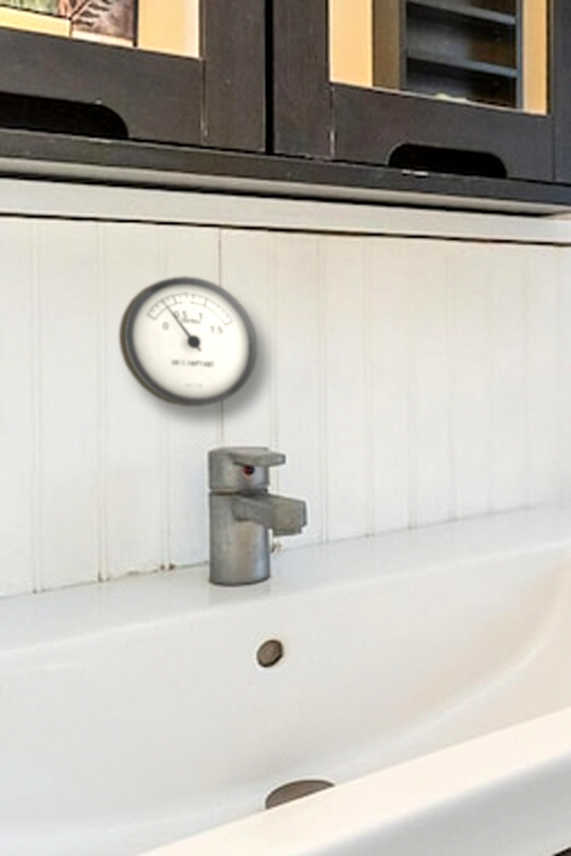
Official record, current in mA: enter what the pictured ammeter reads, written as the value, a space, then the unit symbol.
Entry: 0.3 mA
